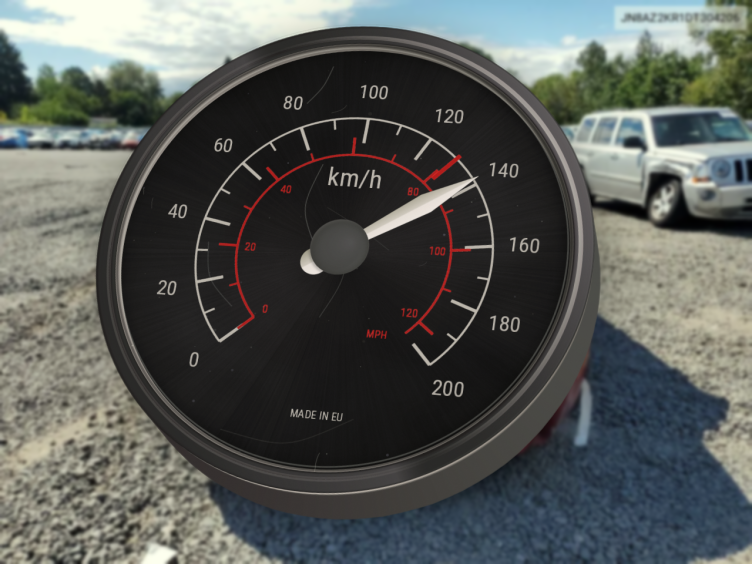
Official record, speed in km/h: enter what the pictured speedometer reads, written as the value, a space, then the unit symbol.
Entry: 140 km/h
